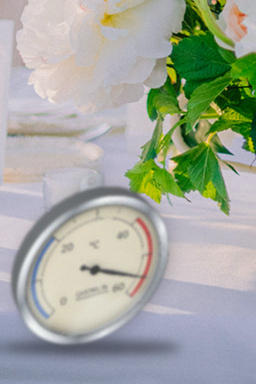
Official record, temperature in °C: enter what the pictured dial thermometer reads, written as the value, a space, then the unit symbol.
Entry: 55 °C
